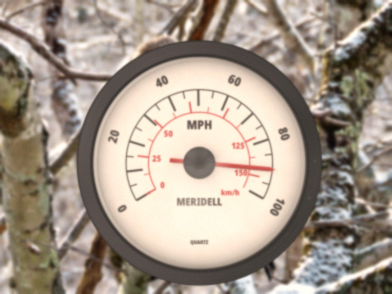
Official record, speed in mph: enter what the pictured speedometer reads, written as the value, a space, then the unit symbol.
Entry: 90 mph
